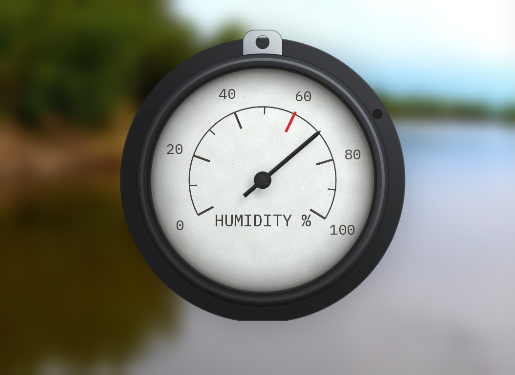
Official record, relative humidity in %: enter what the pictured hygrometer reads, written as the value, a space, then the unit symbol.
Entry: 70 %
